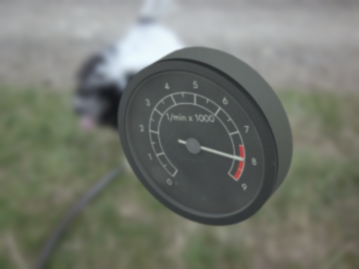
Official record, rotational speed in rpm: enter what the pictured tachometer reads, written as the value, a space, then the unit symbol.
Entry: 8000 rpm
